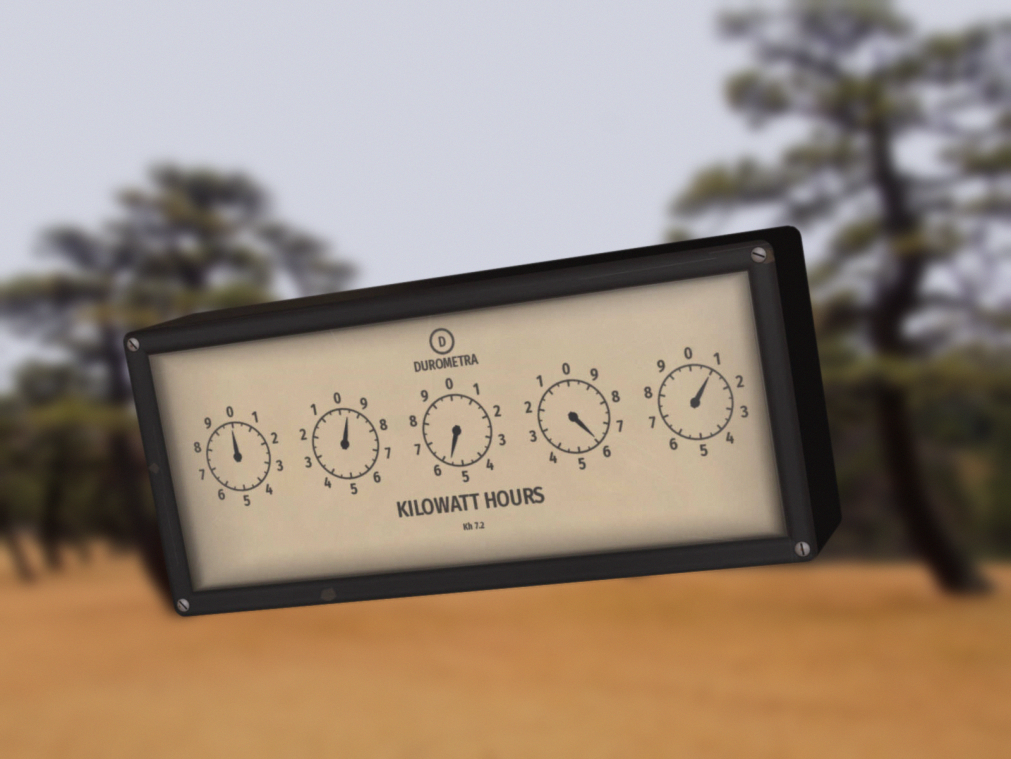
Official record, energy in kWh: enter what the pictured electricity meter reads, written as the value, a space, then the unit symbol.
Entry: 99561 kWh
